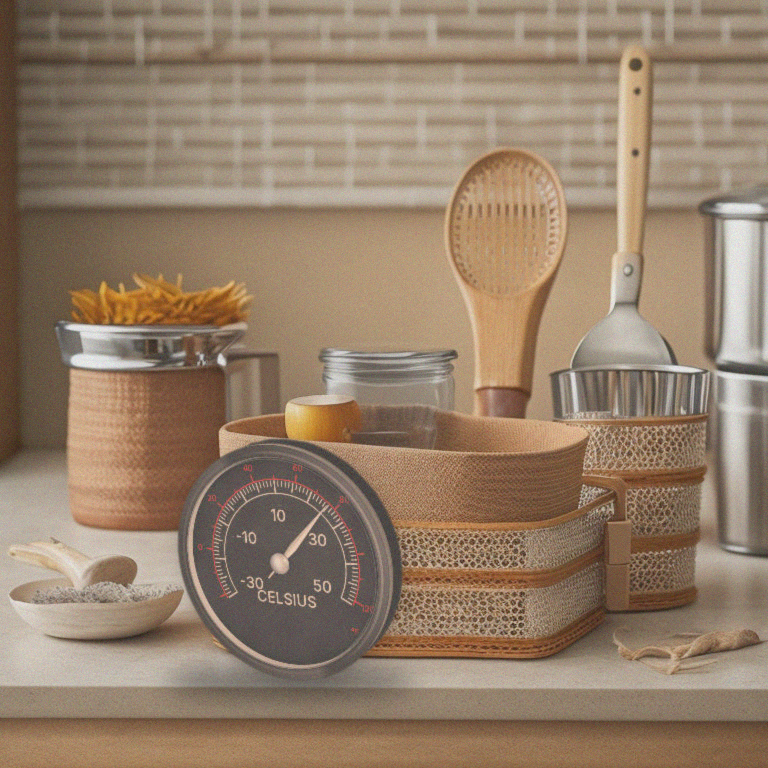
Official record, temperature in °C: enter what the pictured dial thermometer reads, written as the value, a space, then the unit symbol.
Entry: 25 °C
